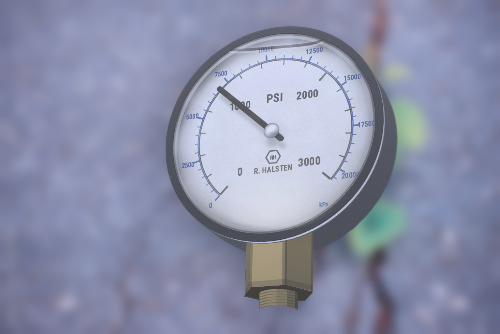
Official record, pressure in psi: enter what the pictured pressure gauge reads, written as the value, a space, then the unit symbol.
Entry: 1000 psi
